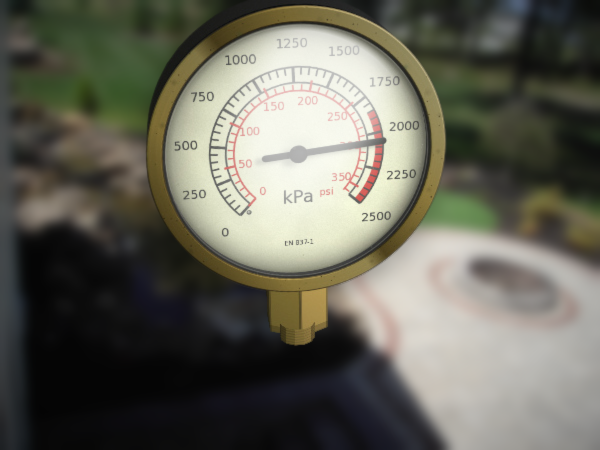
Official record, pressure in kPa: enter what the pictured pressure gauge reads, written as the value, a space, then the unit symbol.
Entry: 2050 kPa
